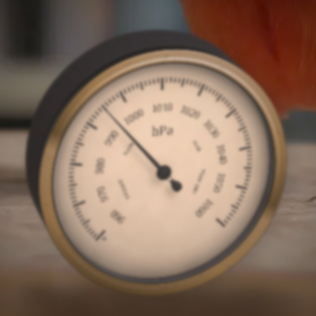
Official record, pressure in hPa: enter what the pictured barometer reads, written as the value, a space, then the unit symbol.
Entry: 995 hPa
